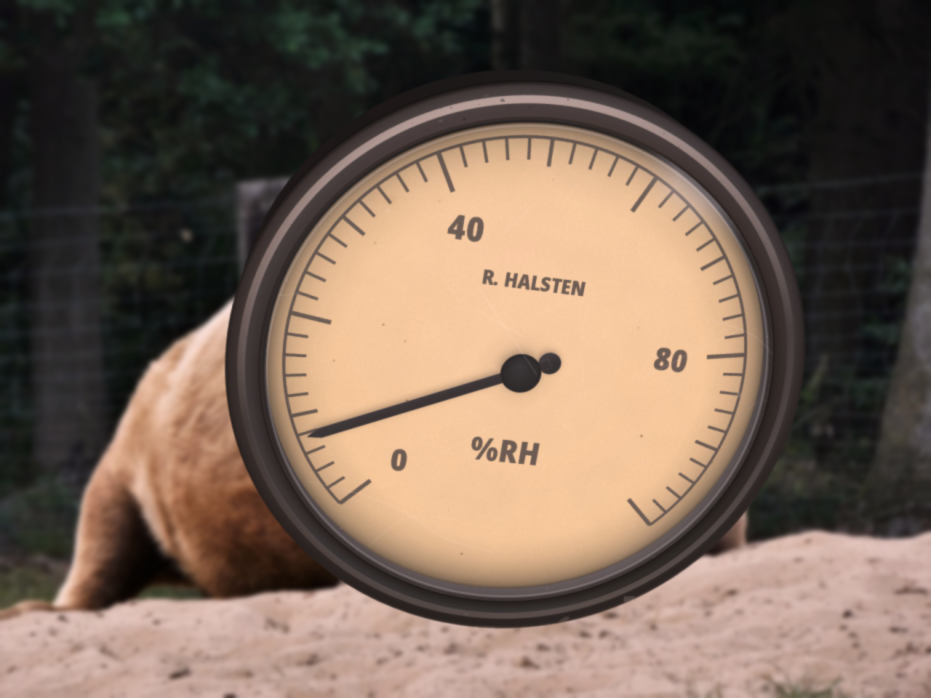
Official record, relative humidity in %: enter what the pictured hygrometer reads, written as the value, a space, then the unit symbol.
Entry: 8 %
